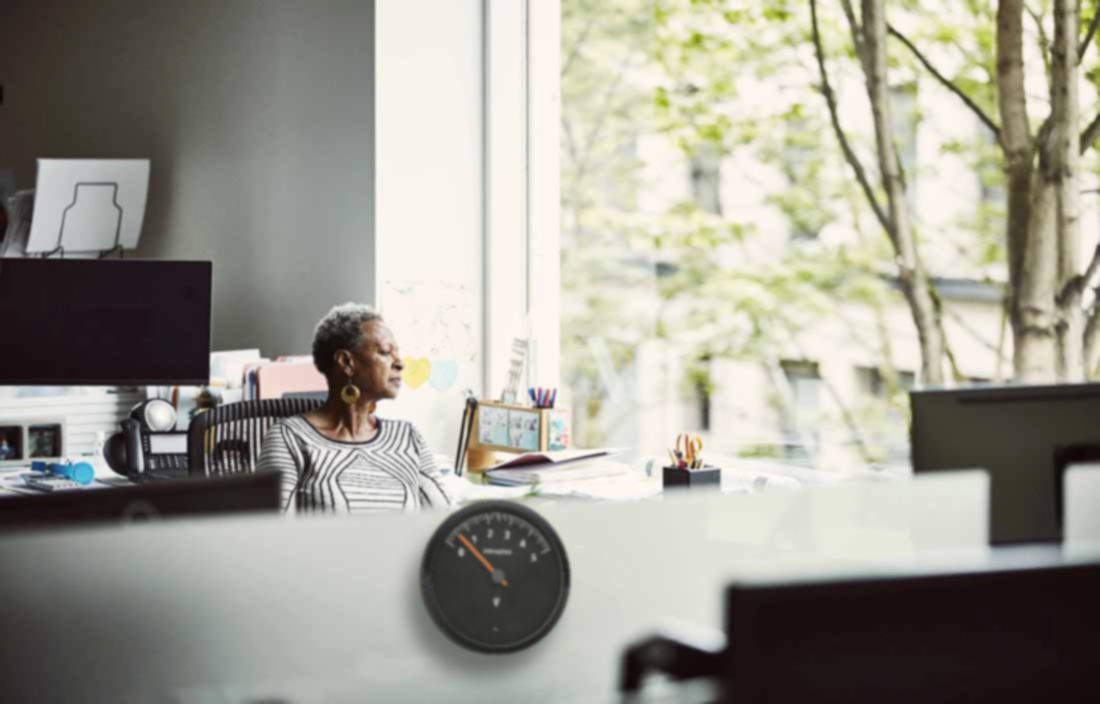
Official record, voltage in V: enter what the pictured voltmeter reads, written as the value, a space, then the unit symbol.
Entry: 0.5 V
